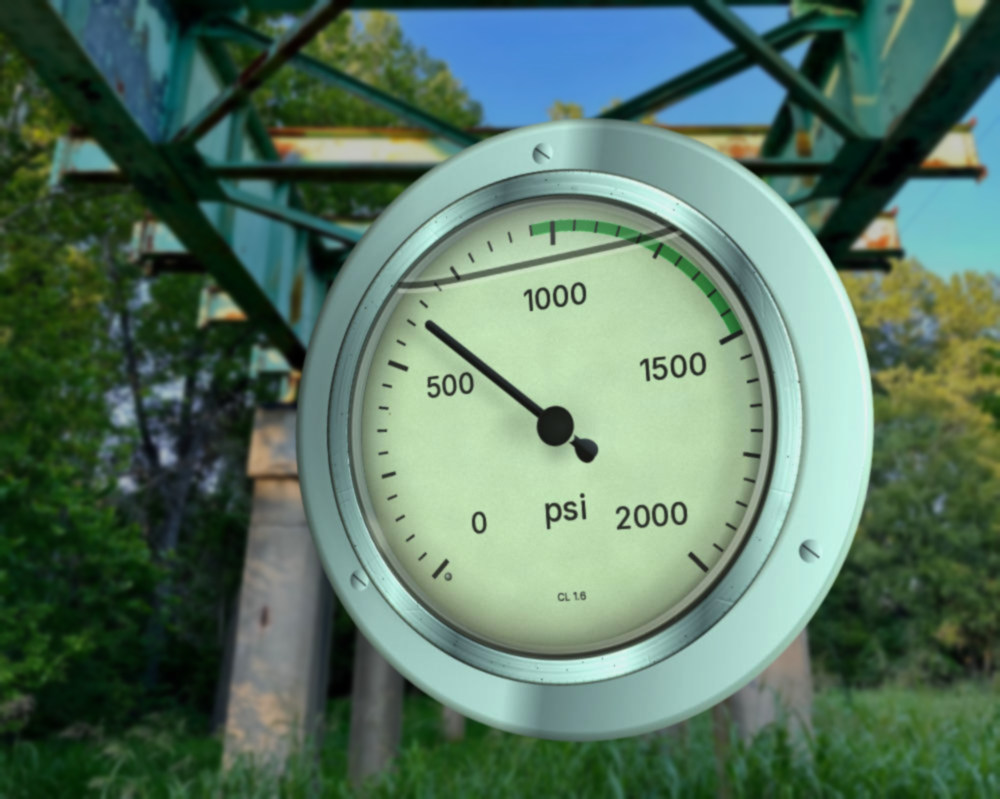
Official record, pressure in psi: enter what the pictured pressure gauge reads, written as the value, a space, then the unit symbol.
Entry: 625 psi
